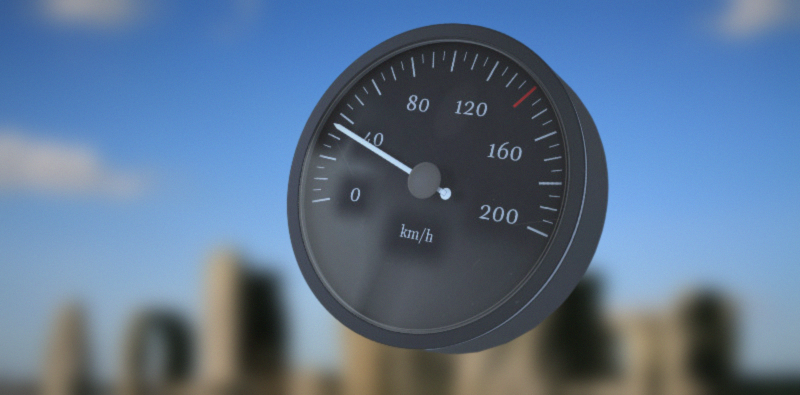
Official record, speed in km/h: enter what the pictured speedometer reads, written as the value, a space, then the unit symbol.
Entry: 35 km/h
